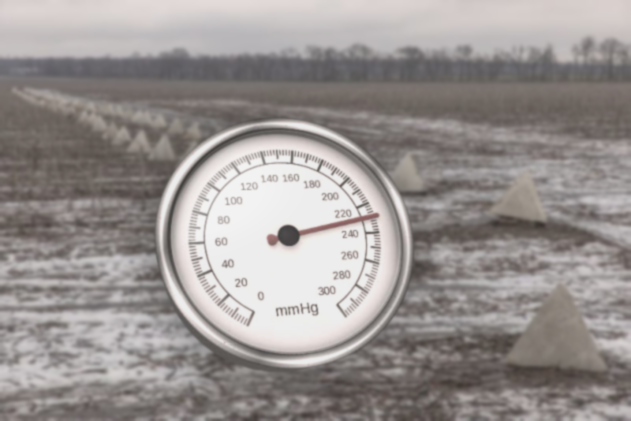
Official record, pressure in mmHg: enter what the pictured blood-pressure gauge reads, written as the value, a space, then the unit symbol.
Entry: 230 mmHg
